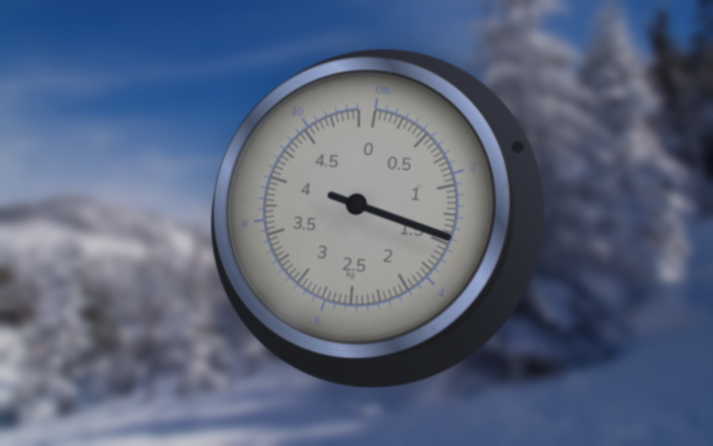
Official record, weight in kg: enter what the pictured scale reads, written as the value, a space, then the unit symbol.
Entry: 1.45 kg
